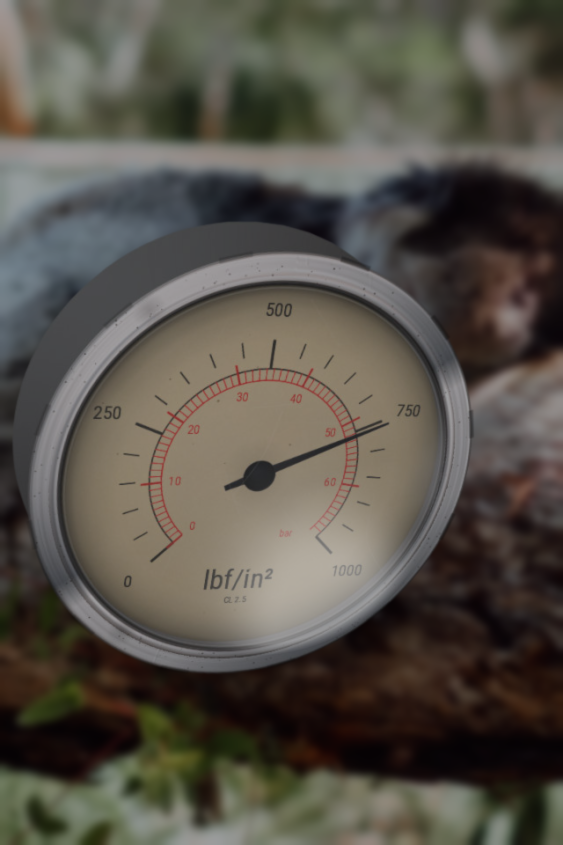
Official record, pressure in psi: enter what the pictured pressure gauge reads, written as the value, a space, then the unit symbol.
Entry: 750 psi
